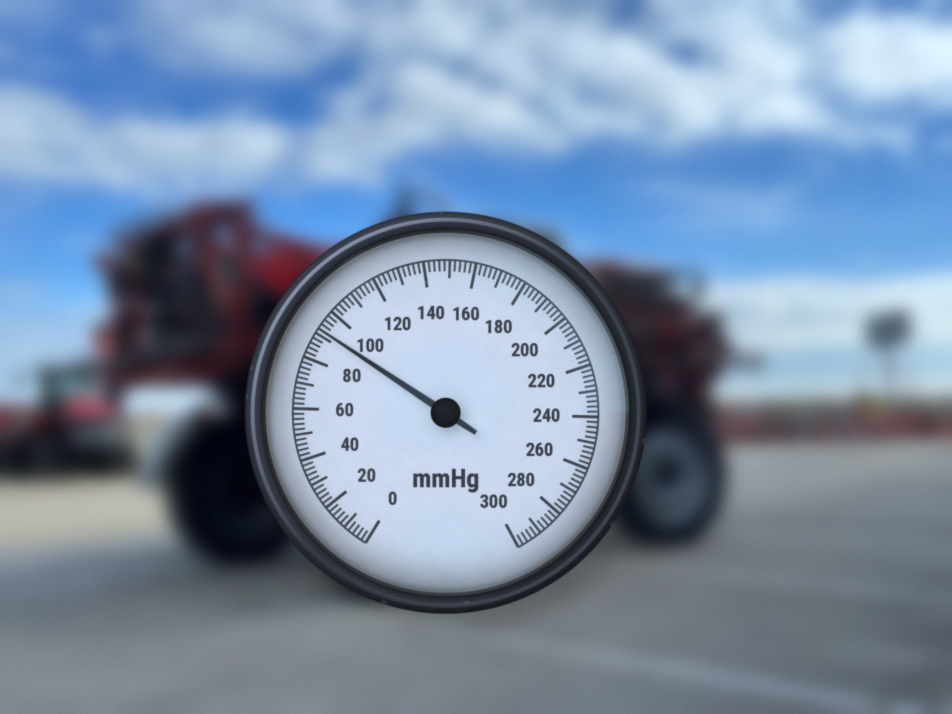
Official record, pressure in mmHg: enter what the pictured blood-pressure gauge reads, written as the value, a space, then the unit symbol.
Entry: 92 mmHg
